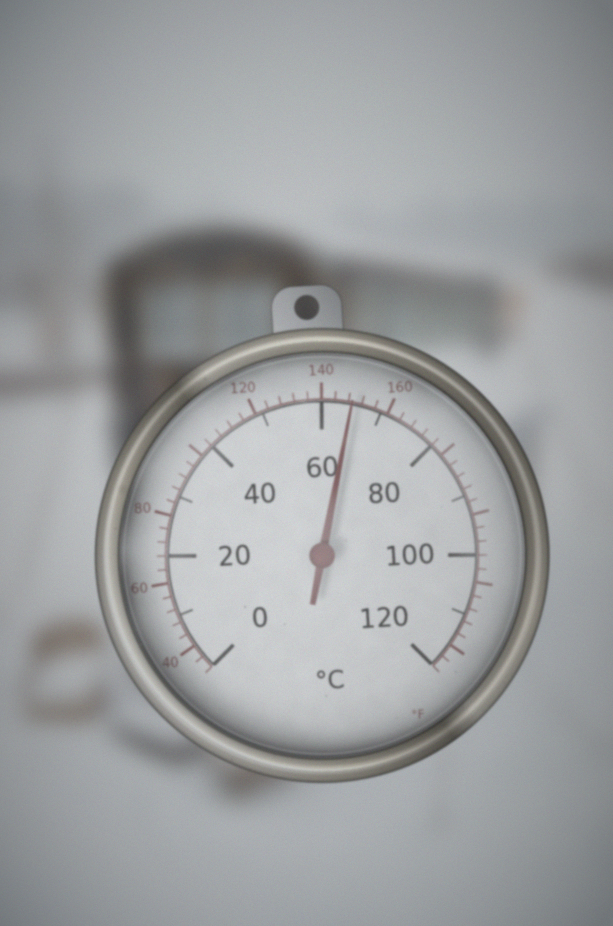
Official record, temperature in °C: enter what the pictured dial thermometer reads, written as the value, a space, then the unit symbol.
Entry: 65 °C
